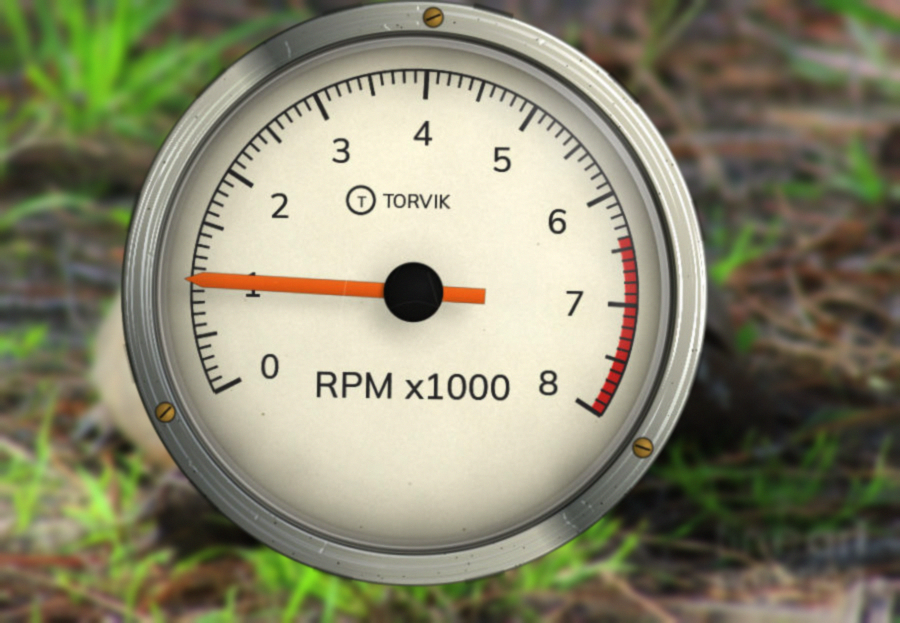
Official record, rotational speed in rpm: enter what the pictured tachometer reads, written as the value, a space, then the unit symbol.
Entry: 1000 rpm
